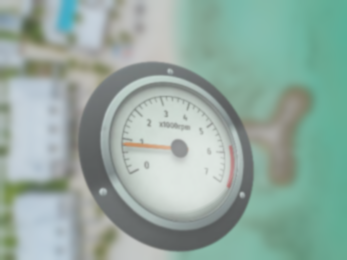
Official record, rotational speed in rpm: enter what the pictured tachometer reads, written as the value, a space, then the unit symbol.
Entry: 800 rpm
